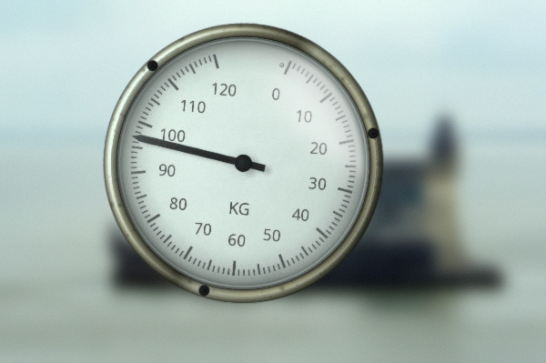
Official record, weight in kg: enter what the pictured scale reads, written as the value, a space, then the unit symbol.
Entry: 97 kg
